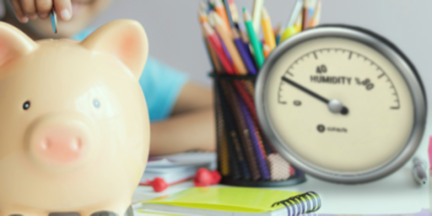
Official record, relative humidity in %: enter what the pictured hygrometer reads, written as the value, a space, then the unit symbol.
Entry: 16 %
